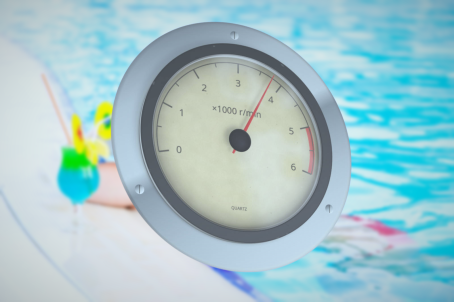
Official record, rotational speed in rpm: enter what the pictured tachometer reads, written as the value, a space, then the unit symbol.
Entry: 3750 rpm
